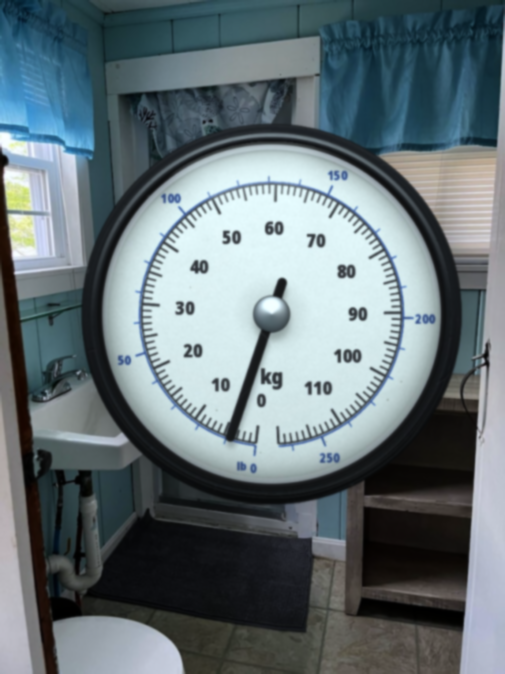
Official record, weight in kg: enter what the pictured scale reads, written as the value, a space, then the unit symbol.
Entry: 4 kg
